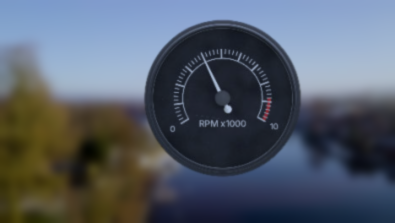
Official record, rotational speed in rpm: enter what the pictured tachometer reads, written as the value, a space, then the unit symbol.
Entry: 4000 rpm
